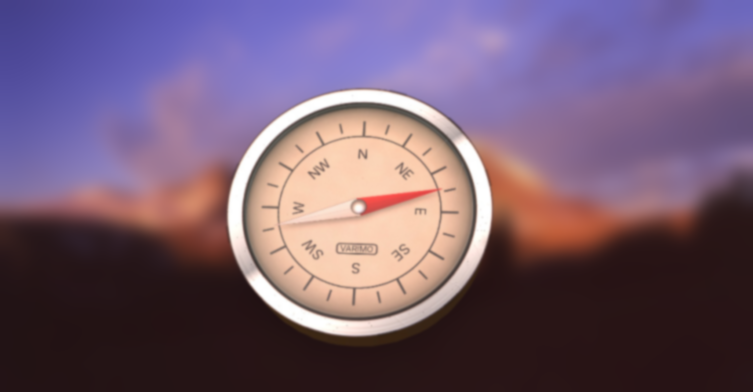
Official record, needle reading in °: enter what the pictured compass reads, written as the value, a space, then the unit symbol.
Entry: 75 °
